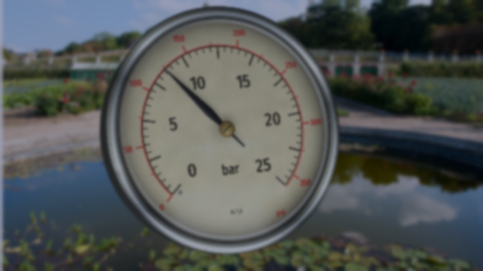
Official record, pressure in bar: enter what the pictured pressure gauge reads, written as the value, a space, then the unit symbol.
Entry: 8.5 bar
